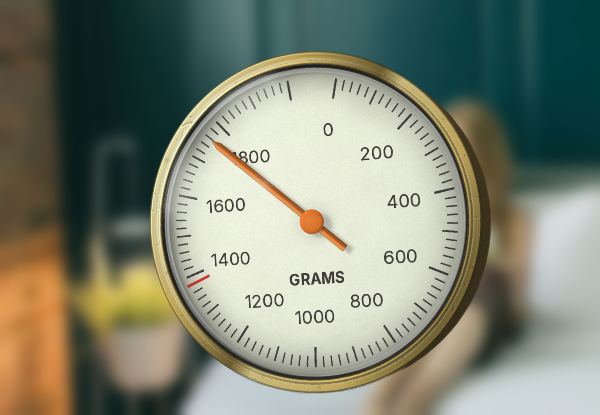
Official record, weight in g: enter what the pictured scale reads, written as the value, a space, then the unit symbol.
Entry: 1760 g
